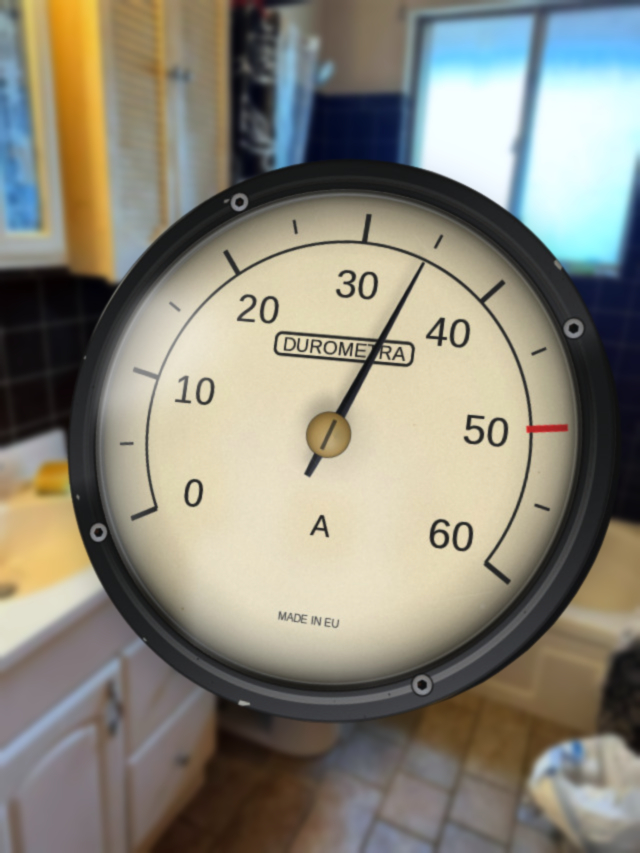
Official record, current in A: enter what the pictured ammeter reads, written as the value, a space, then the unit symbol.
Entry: 35 A
